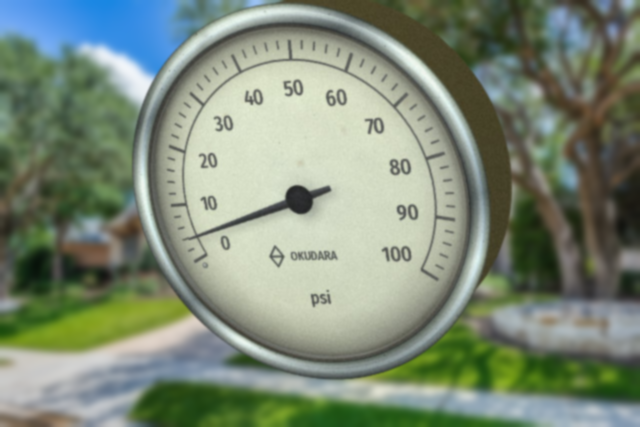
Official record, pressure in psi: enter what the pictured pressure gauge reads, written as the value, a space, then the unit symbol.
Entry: 4 psi
